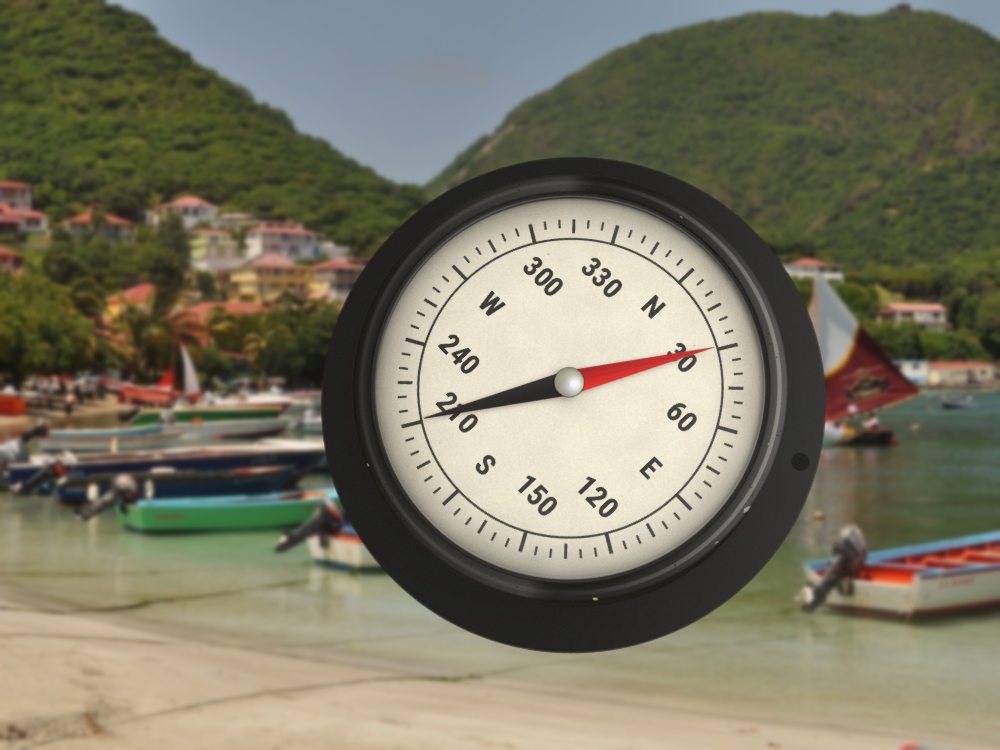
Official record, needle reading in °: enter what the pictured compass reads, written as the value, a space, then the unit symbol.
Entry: 30 °
